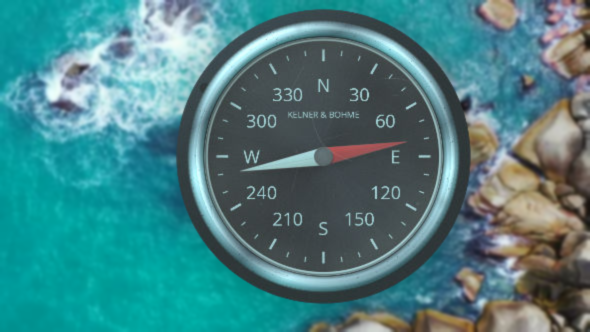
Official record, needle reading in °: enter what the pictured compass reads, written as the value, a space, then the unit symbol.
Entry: 80 °
